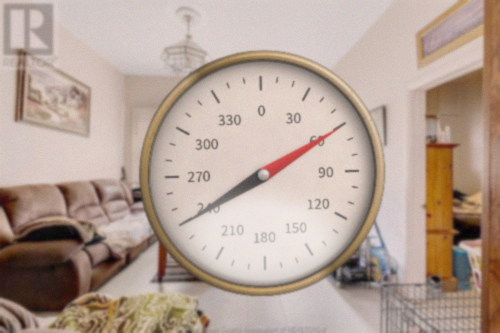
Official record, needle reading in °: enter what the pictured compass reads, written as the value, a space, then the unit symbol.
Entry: 60 °
